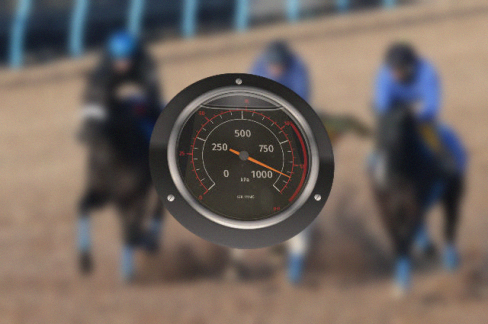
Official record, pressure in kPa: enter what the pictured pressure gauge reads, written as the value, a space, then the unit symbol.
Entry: 925 kPa
